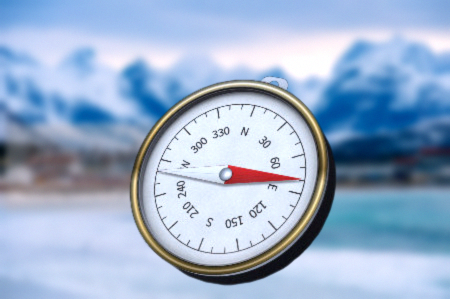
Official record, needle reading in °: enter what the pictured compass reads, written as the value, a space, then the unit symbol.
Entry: 80 °
